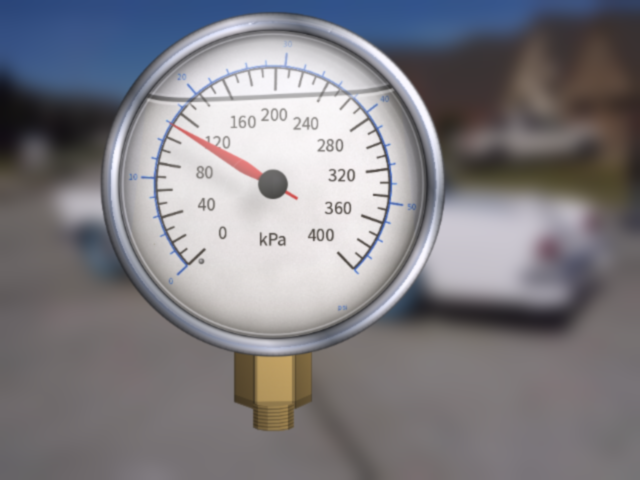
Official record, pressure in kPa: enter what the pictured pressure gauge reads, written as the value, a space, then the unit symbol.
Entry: 110 kPa
